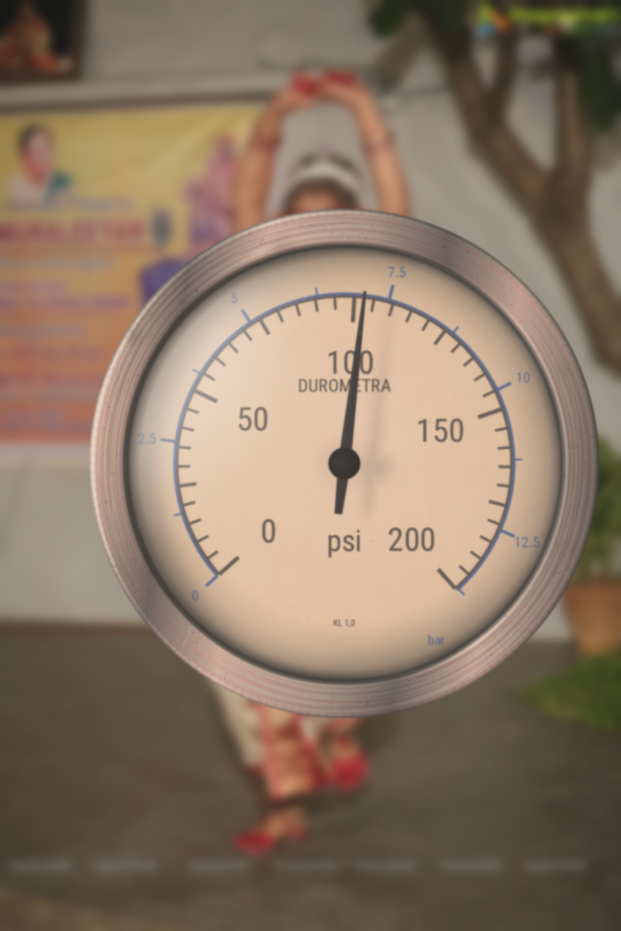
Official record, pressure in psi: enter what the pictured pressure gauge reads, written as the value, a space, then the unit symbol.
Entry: 102.5 psi
